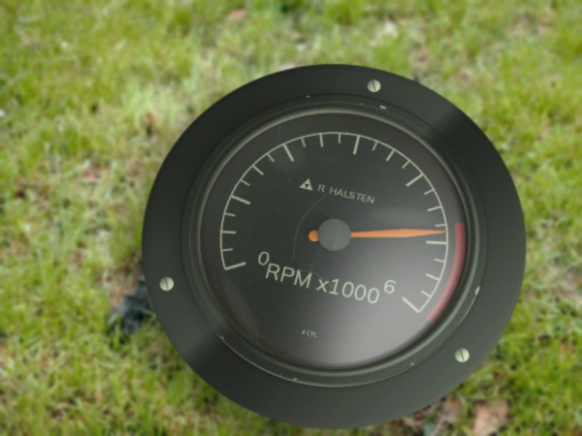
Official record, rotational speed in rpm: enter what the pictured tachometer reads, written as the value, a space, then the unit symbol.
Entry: 4875 rpm
